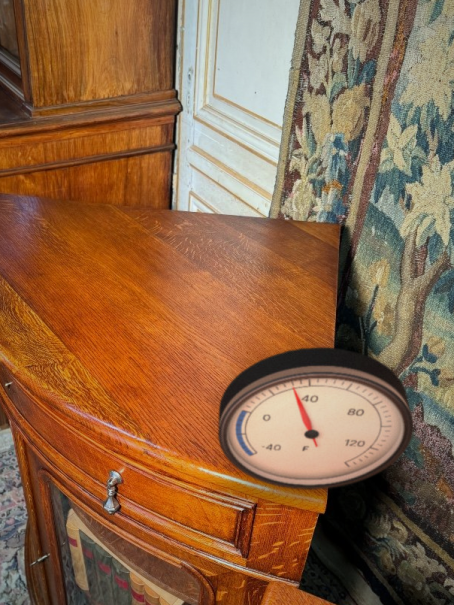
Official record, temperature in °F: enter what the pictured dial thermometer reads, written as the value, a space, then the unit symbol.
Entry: 32 °F
